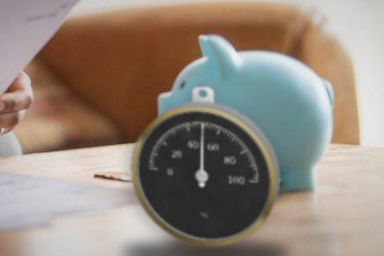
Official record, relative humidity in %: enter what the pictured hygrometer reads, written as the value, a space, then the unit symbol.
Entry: 50 %
